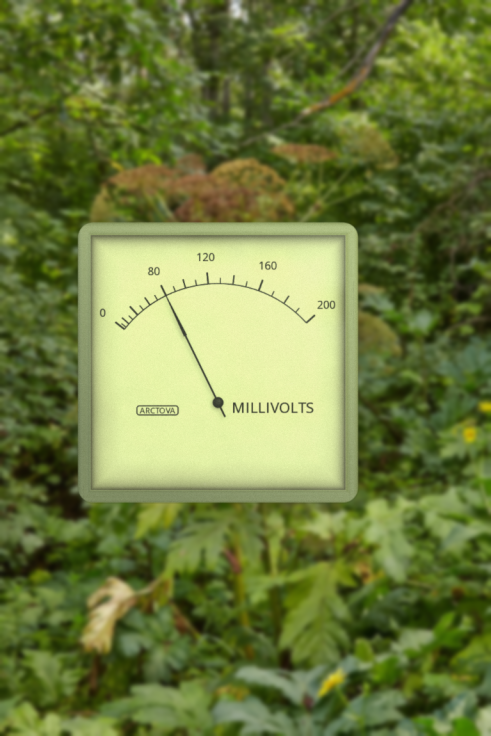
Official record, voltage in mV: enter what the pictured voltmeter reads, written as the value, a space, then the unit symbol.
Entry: 80 mV
